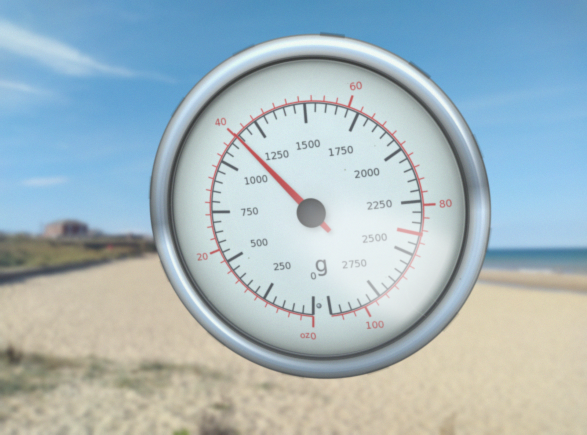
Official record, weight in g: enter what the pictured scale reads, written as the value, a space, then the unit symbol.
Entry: 1150 g
